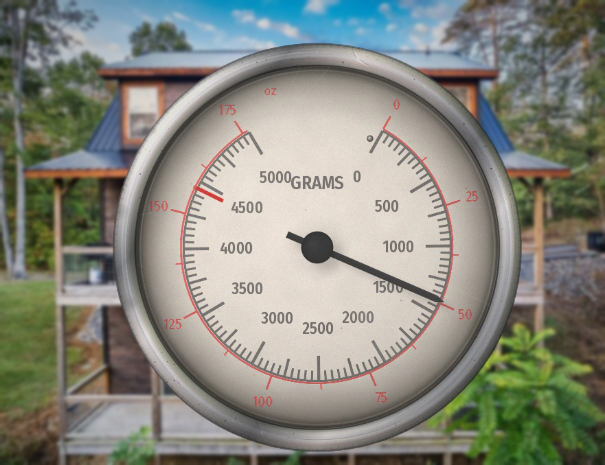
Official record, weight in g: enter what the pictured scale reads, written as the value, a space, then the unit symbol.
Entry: 1400 g
